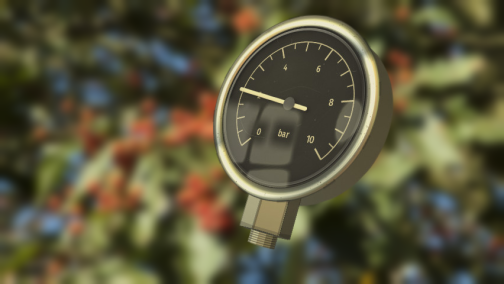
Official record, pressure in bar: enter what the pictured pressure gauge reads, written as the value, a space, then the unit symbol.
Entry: 2 bar
